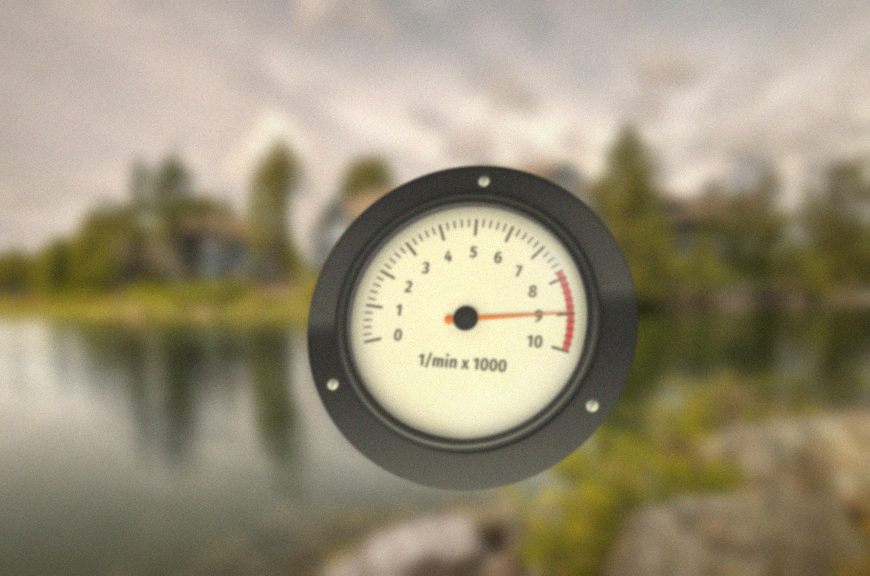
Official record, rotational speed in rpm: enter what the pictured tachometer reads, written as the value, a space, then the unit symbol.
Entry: 9000 rpm
